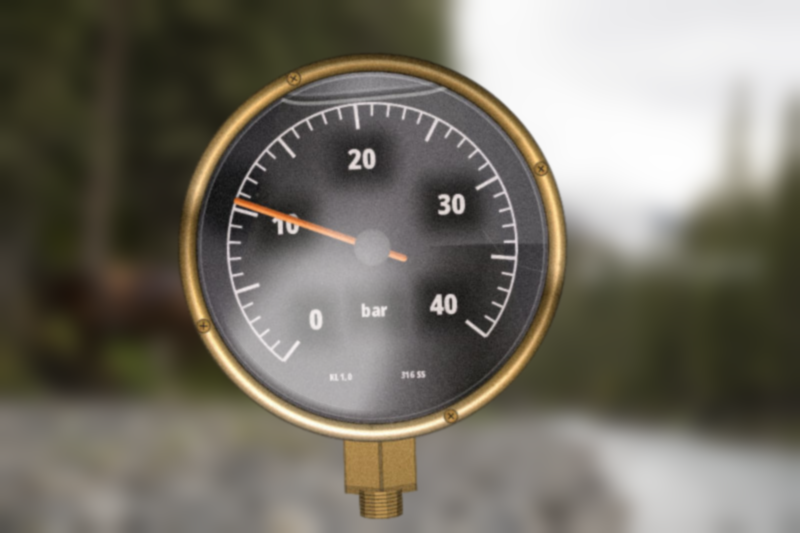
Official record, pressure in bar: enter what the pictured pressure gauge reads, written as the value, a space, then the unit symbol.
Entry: 10.5 bar
